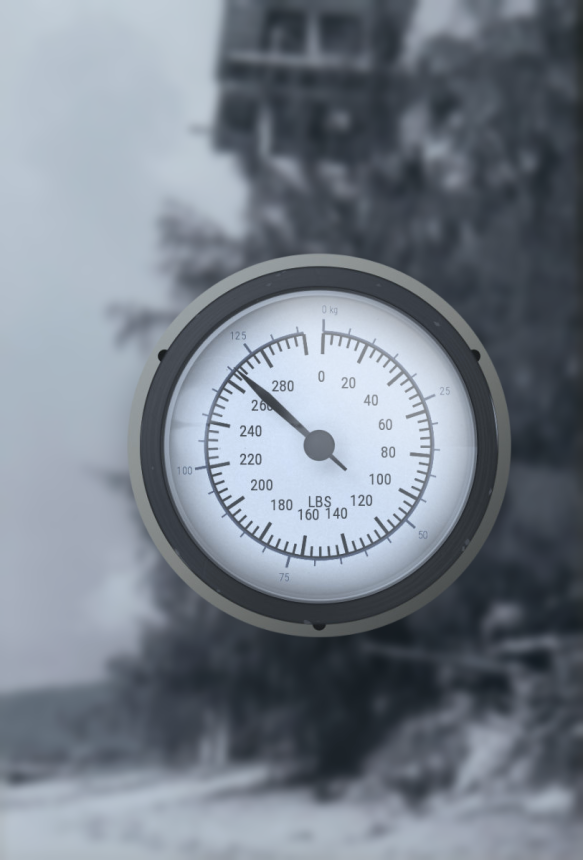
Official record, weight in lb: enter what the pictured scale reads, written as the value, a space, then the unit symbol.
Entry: 266 lb
